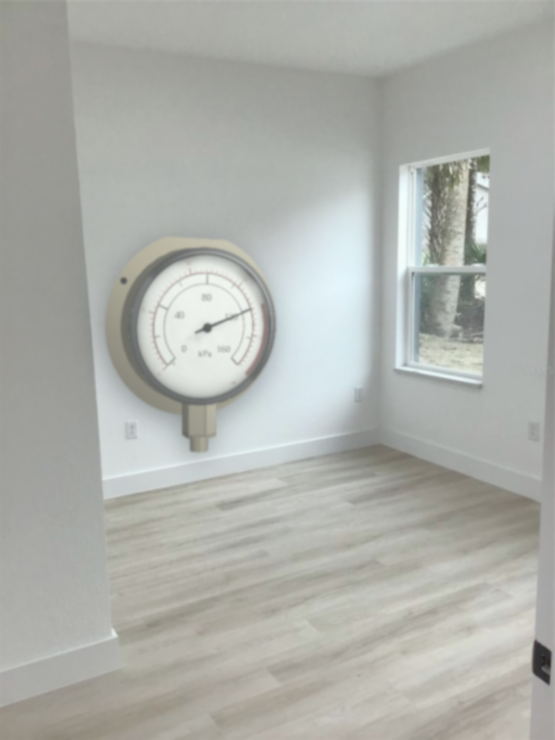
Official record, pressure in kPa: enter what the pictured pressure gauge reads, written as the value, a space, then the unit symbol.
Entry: 120 kPa
